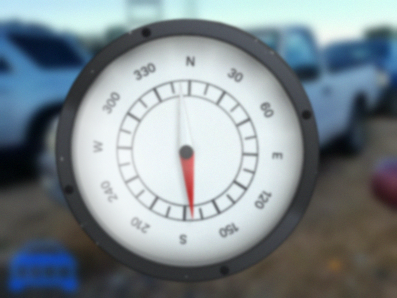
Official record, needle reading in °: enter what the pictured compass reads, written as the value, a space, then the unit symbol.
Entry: 172.5 °
